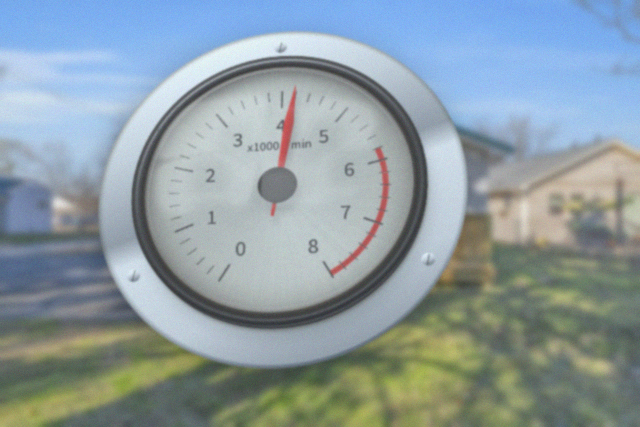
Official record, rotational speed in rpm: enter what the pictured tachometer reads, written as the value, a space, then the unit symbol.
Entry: 4200 rpm
